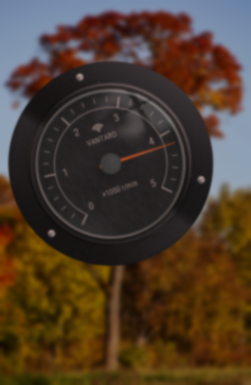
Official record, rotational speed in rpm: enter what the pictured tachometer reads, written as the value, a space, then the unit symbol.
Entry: 4200 rpm
